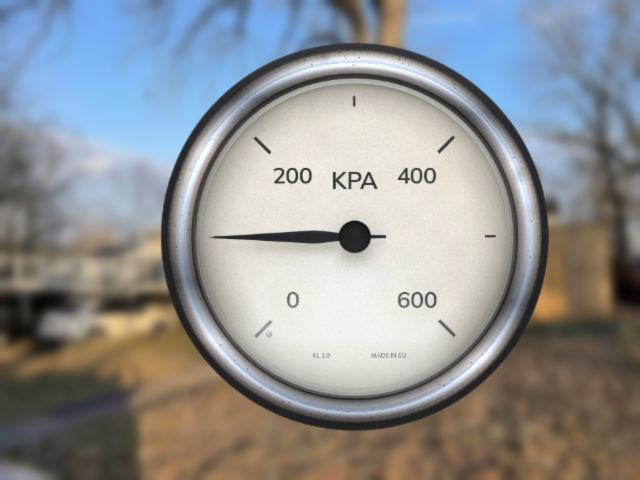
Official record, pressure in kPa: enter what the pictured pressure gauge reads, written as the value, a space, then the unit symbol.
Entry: 100 kPa
